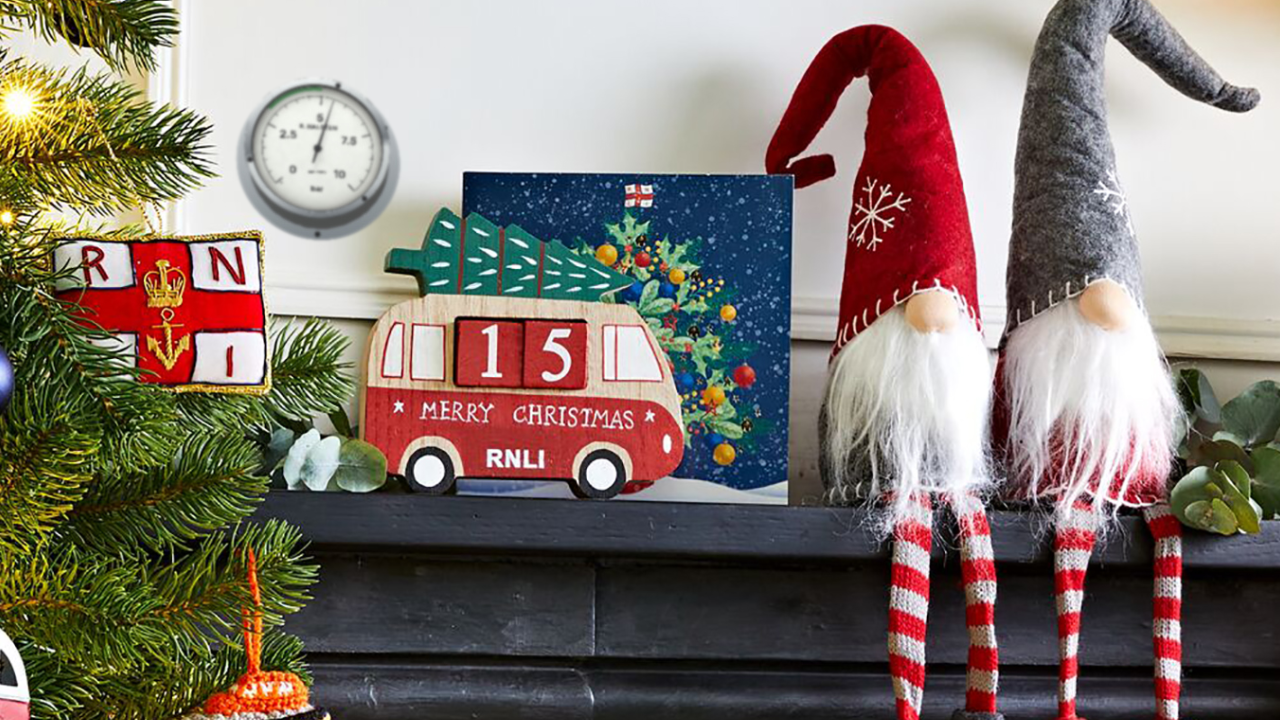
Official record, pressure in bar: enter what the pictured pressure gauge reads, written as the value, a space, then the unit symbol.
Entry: 5.5 bar
